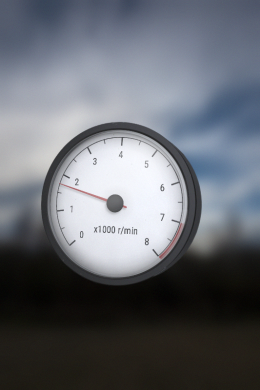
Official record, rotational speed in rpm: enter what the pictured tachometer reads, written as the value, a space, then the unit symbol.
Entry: 1750 rpm
